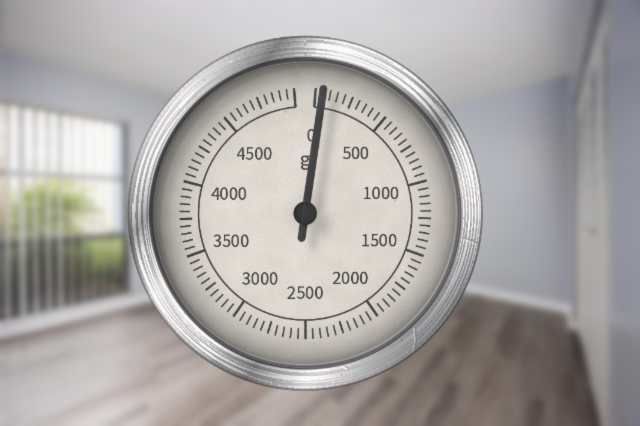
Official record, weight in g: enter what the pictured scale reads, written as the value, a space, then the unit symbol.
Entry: 50 g
